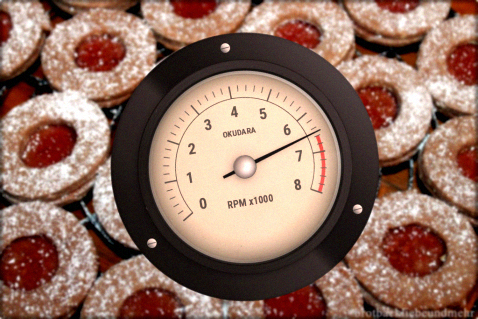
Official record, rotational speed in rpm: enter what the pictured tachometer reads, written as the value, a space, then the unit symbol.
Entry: 6500 rpm
